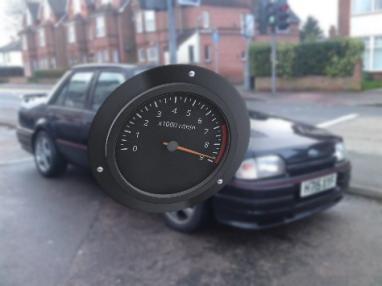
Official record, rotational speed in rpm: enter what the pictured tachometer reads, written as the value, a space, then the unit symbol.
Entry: 8750 rpm
